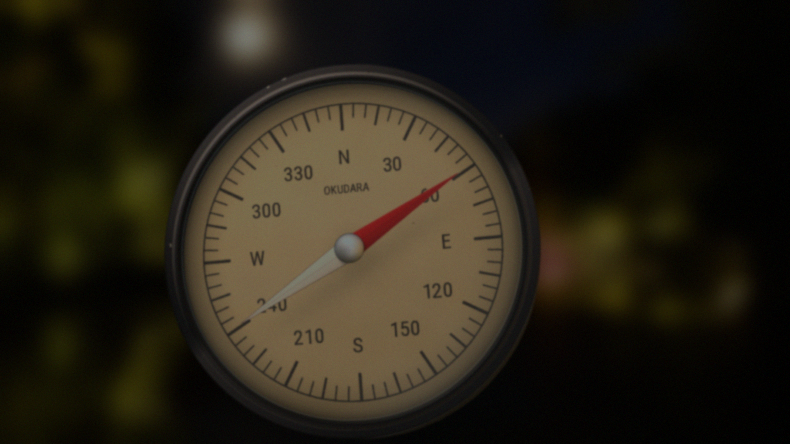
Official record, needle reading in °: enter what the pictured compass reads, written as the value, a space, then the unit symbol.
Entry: 60 °
